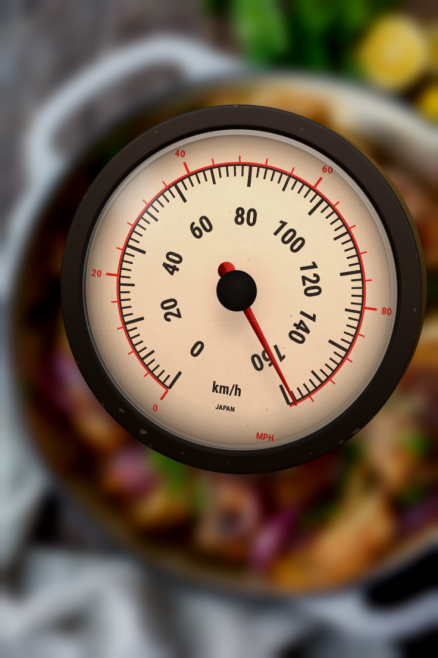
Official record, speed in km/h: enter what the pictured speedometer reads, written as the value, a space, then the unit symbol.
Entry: 158 km/h
